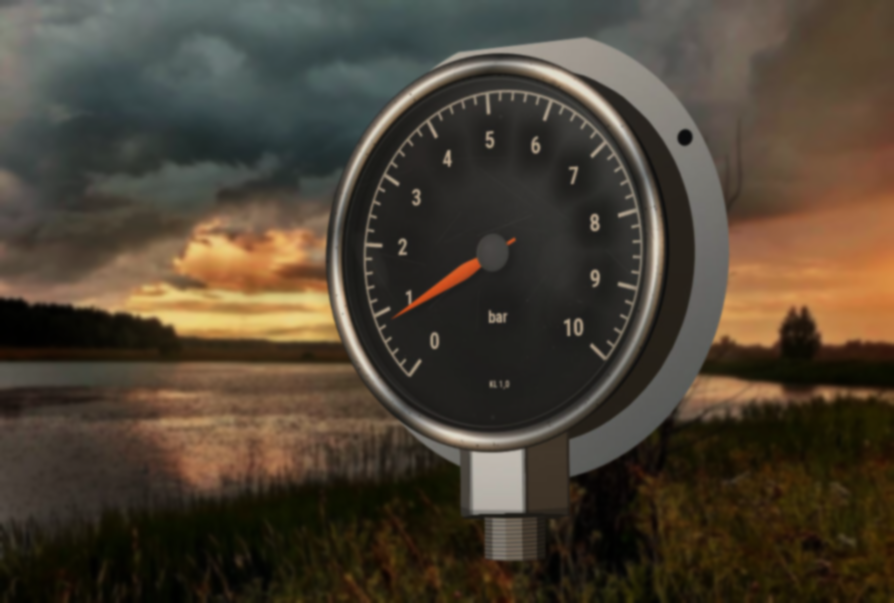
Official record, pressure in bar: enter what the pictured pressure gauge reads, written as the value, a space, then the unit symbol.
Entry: 0.8 bar
